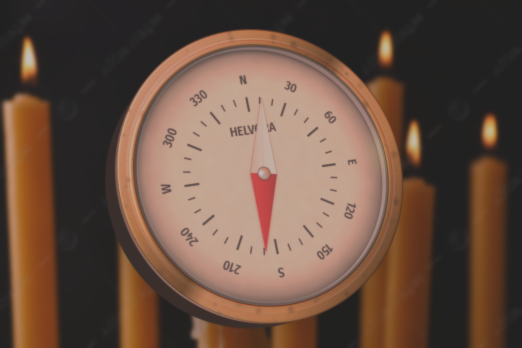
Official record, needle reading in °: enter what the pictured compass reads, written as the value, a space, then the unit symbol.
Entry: 190 °
